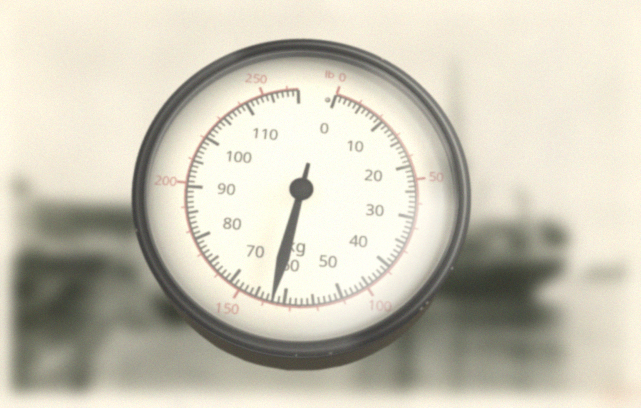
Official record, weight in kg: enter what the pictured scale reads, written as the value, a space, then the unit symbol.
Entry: 62 kg
